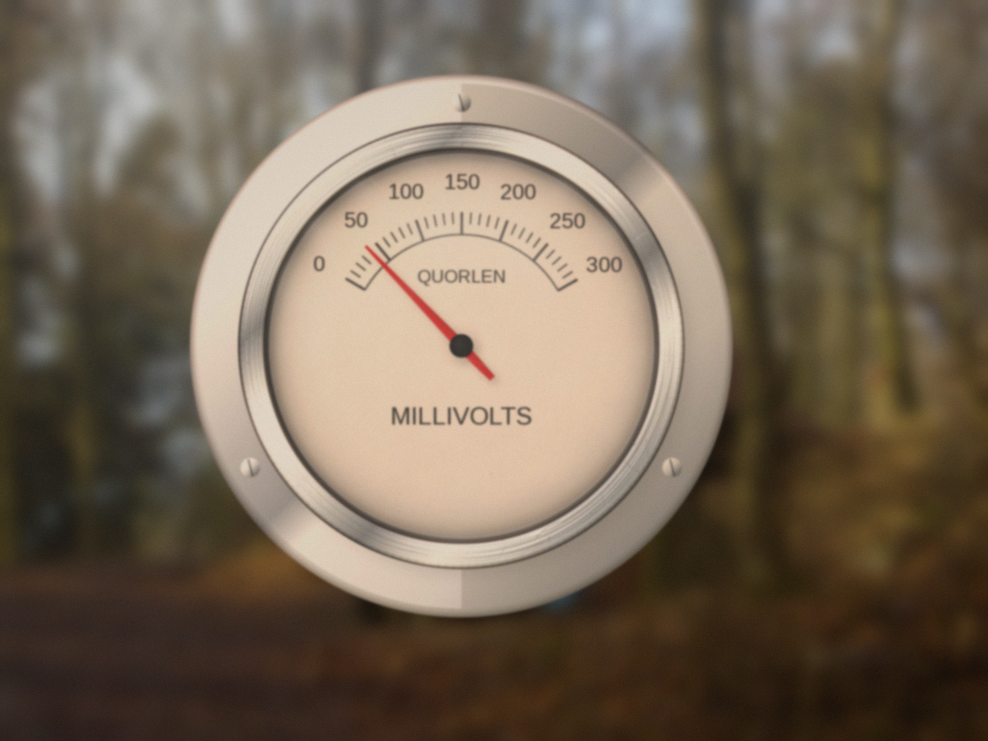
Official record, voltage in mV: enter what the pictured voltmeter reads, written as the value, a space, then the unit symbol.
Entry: 40 mV
